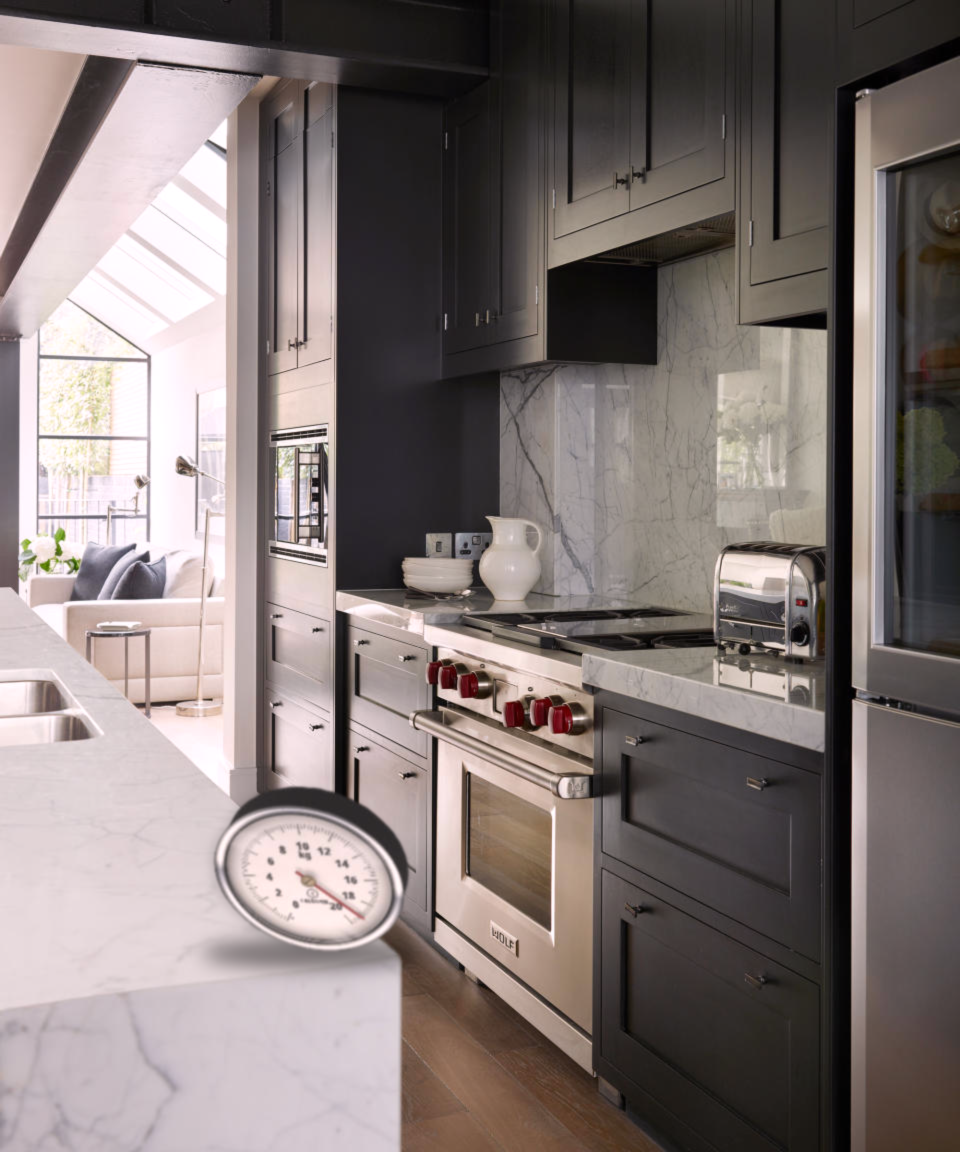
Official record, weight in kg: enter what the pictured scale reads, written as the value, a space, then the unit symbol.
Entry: 19 kg
